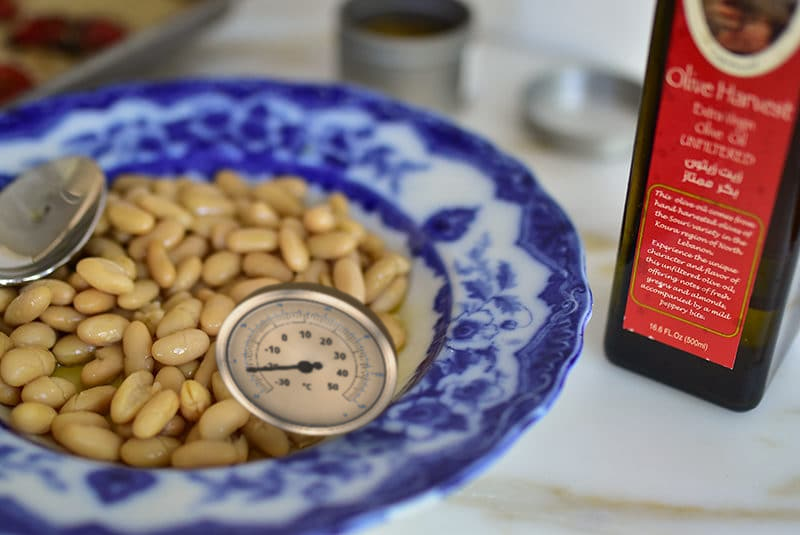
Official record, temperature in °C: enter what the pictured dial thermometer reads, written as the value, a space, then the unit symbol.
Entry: -20 °C
